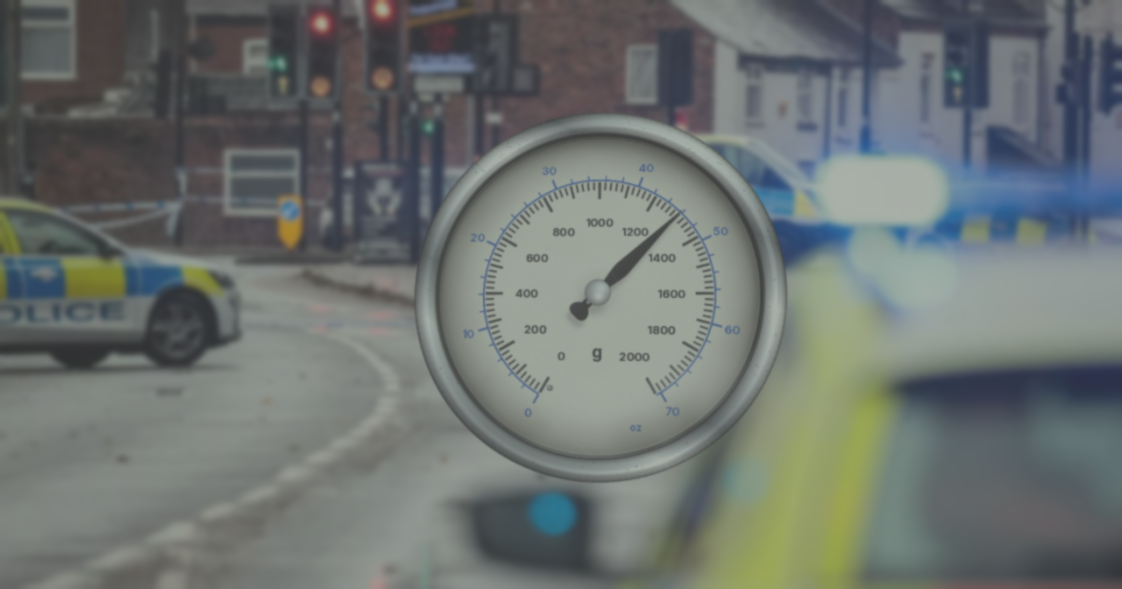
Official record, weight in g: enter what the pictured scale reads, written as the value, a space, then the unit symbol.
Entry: 1300 g
